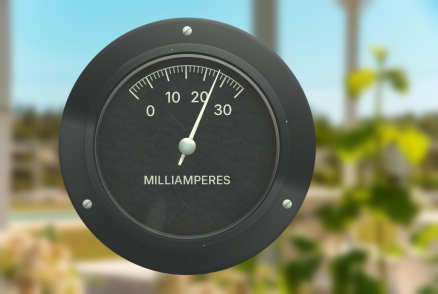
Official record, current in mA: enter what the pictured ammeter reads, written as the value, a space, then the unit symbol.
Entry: 23 mA
